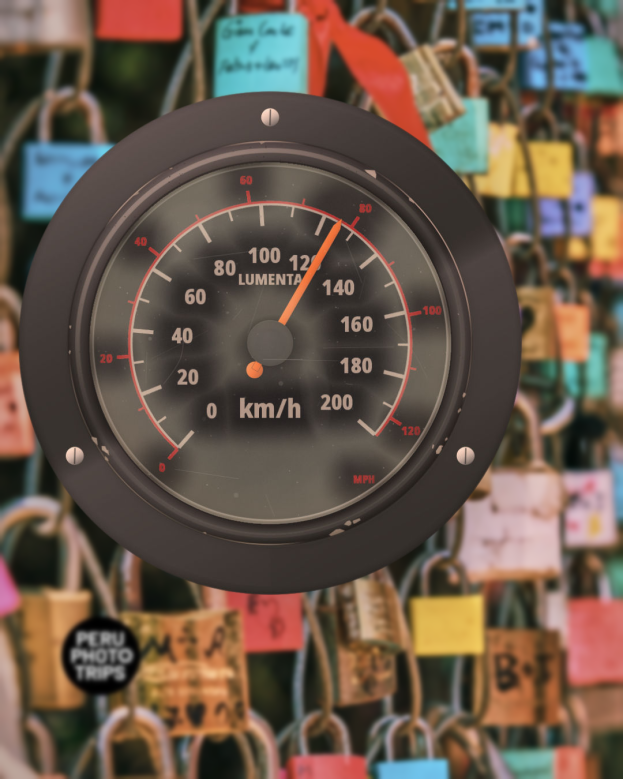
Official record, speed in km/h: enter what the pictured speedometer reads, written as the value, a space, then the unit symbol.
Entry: 125 km/h
